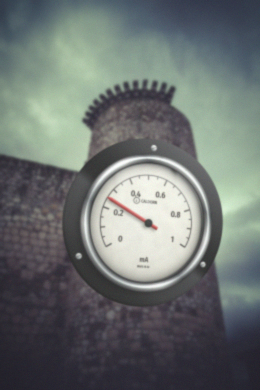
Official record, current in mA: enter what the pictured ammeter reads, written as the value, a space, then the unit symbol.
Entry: 0.25 mA
